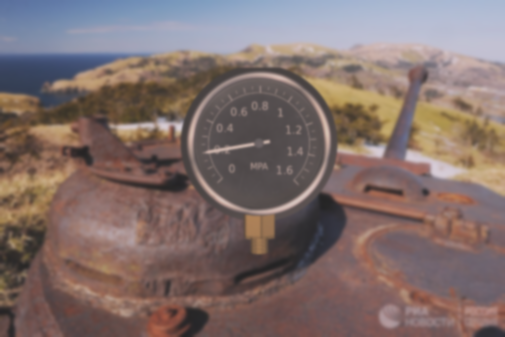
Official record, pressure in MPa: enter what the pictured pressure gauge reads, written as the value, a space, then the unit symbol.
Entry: 0.2 MPa
